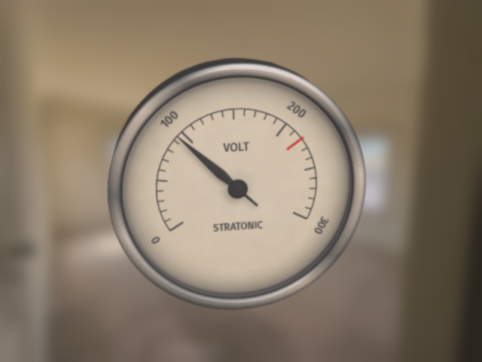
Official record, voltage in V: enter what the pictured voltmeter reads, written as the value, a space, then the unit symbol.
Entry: 95 V
